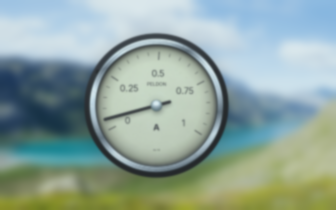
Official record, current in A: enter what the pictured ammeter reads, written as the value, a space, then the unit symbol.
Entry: 0.05 A
